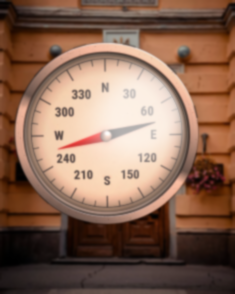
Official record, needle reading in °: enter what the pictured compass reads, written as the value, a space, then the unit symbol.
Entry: 255 °
